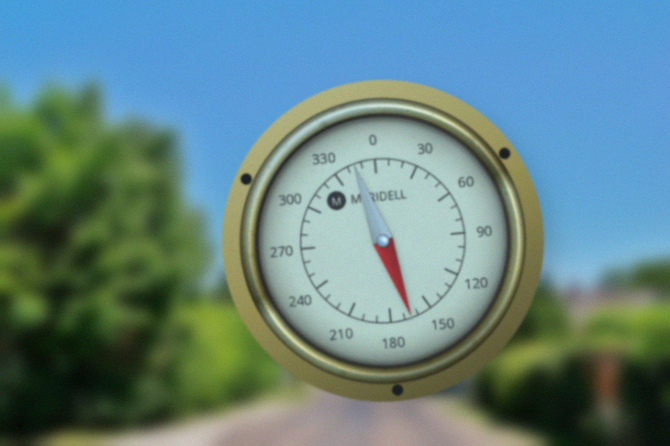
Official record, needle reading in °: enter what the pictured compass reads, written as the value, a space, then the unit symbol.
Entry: 165 °
